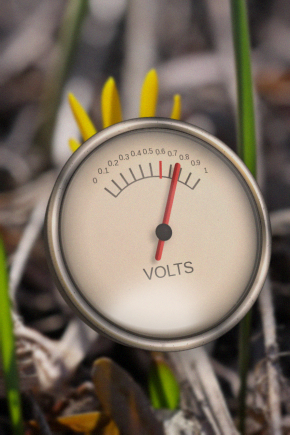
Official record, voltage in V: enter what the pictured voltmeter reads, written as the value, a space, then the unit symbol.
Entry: 0.75 V
